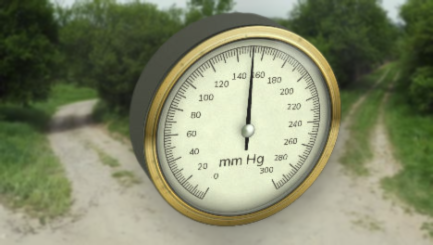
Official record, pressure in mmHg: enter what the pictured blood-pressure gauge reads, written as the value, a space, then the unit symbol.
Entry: 150 mmHg
